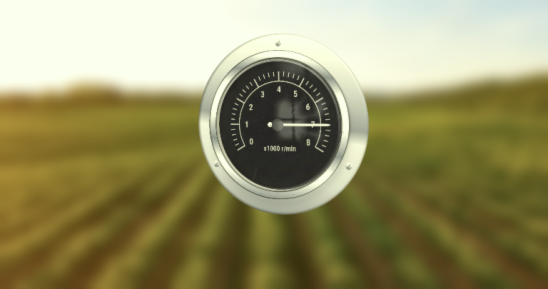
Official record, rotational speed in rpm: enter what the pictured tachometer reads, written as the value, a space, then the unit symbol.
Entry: 7000 rpm
